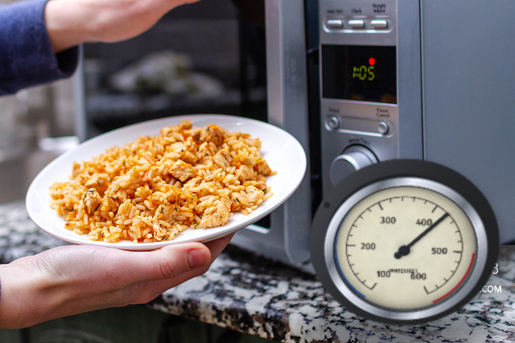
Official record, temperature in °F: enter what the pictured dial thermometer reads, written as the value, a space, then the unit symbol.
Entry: 420 °F
